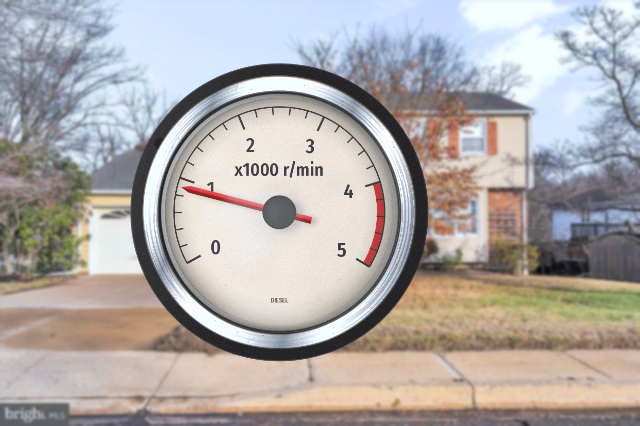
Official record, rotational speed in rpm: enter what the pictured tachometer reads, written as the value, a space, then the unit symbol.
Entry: 900 rpm
